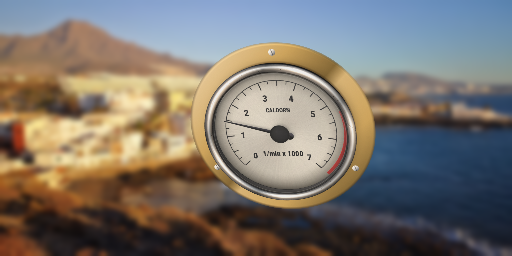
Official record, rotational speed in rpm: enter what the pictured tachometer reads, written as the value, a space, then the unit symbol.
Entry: 1500 rpm
